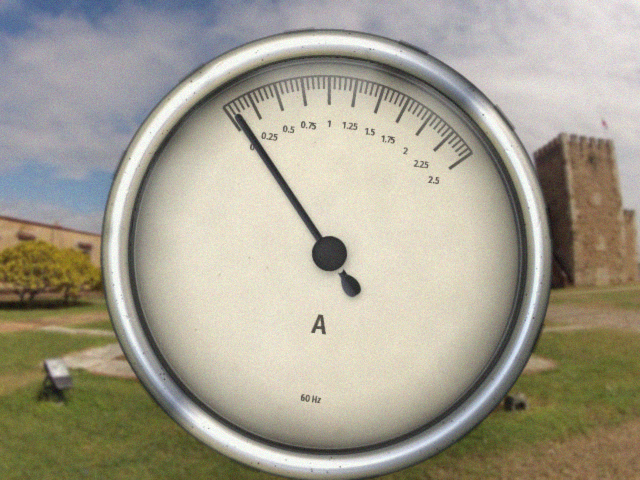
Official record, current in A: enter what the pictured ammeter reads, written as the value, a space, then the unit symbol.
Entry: 0.05 A
